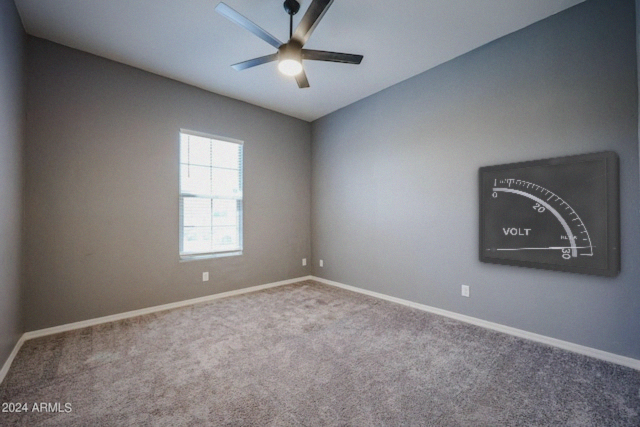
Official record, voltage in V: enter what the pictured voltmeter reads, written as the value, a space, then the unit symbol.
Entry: 29 V
